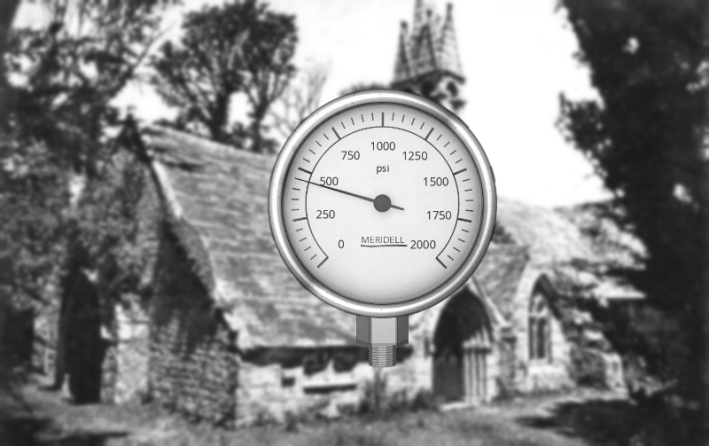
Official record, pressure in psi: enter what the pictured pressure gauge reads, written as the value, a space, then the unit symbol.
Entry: 450 psi
